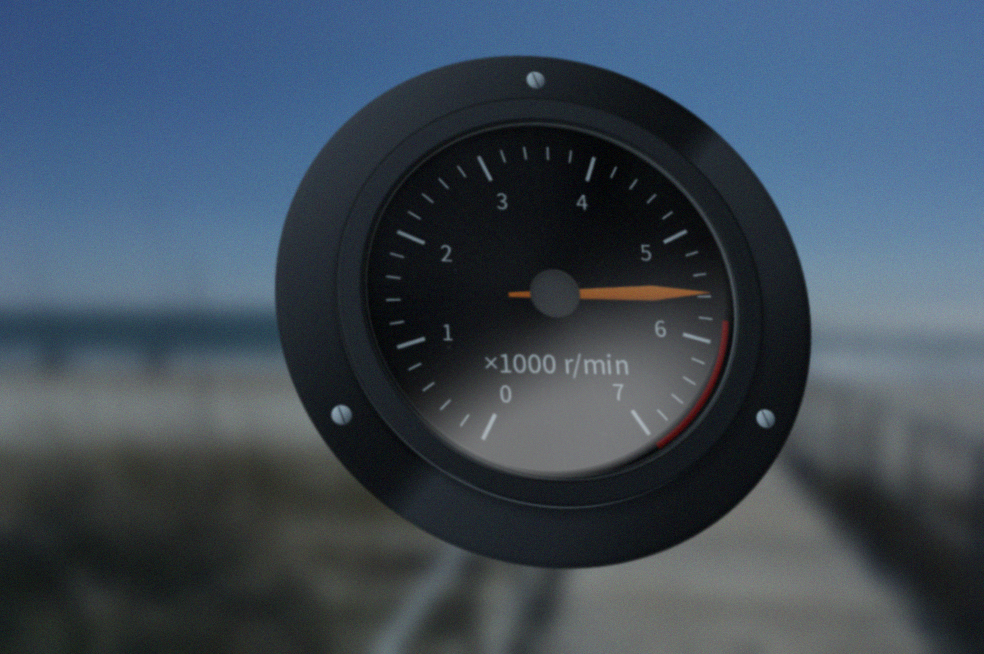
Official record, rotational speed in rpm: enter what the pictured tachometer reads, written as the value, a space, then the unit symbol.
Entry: 5600 rpm
